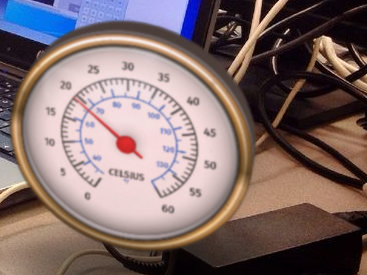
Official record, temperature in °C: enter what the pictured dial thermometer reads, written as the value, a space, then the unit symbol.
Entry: 20 °C
